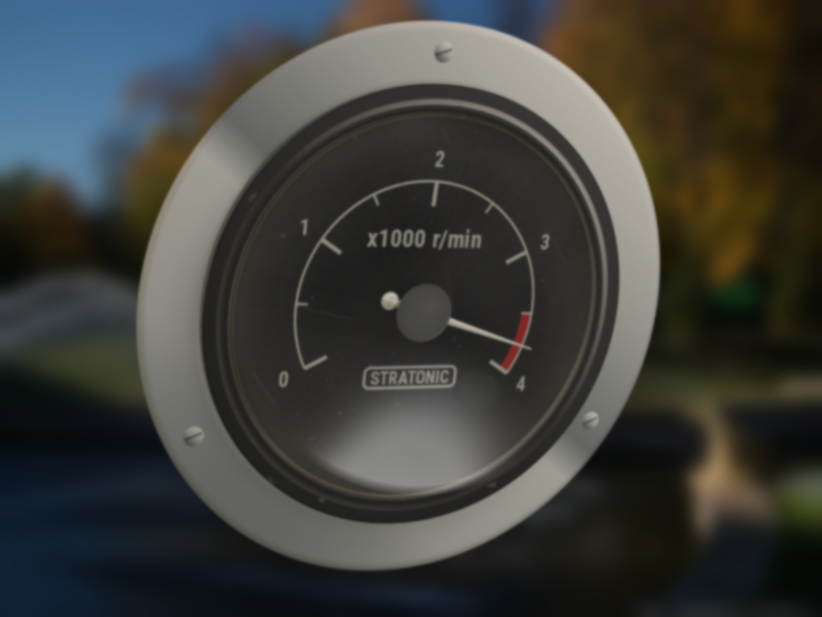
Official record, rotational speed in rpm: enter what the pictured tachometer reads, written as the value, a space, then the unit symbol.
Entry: 3750 rpm
